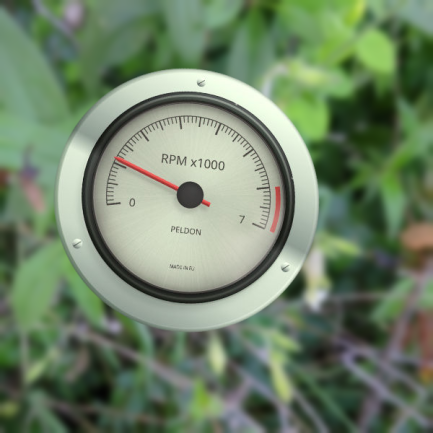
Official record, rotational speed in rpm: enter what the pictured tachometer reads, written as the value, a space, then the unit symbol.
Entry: 1100 rpm
